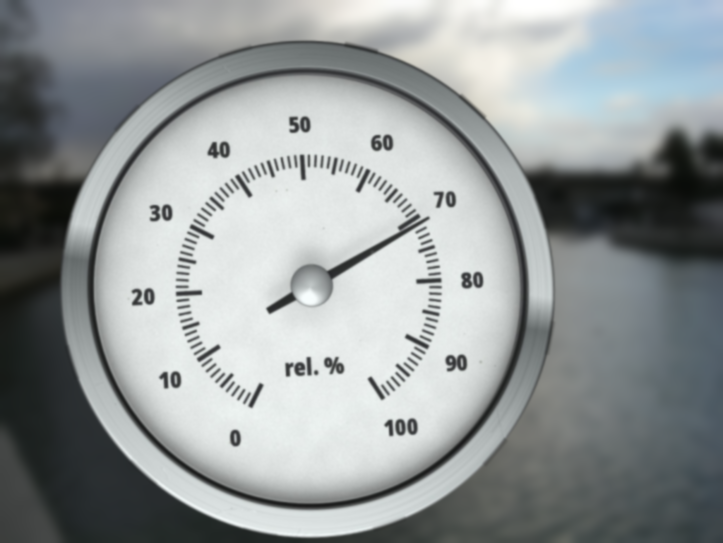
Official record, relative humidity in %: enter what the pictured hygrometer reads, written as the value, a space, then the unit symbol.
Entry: 71 %
